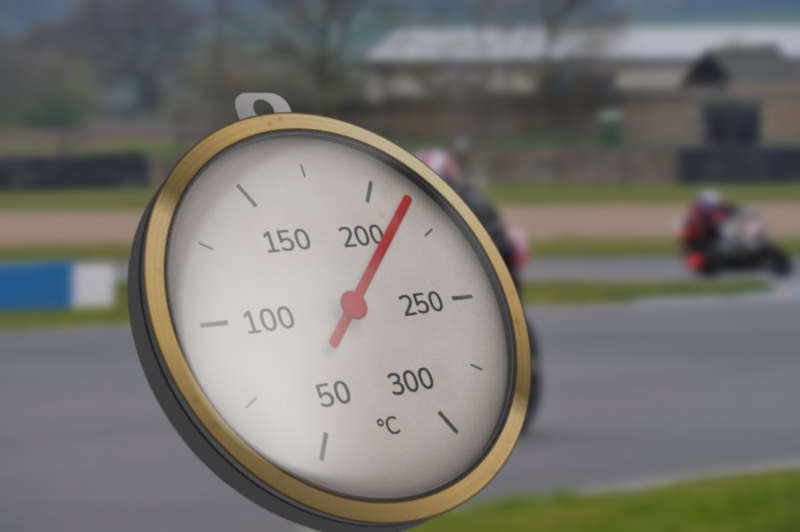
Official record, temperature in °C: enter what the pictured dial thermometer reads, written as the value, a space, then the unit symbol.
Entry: 212.5 °C
